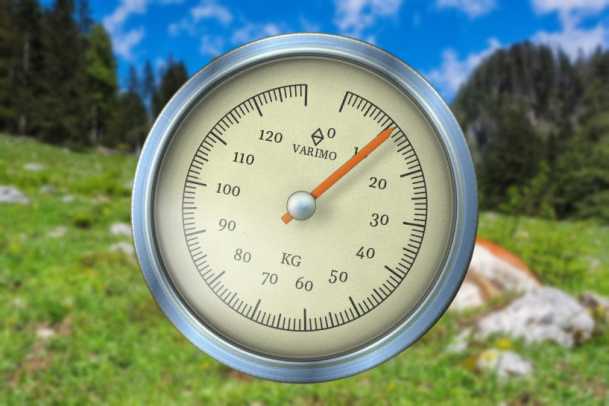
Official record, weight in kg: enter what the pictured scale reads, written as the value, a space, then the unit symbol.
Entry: 11 kg
